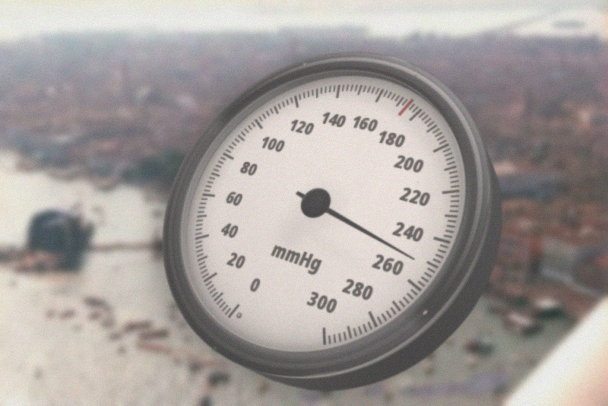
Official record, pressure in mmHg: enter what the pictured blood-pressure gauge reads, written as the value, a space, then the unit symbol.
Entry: 252 mmHg
